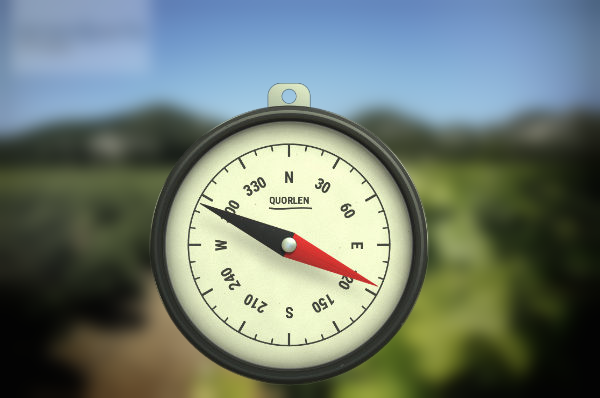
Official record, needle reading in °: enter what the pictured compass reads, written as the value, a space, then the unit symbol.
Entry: 115 °
